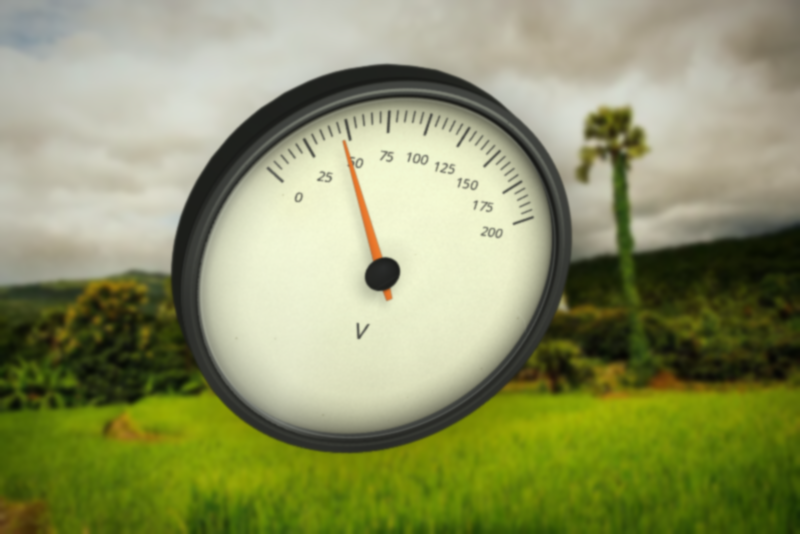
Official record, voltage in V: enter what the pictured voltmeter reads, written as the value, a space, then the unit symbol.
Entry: 45 V
